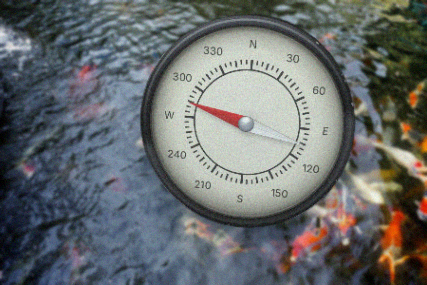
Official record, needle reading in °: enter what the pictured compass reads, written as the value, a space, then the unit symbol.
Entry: 285 °
